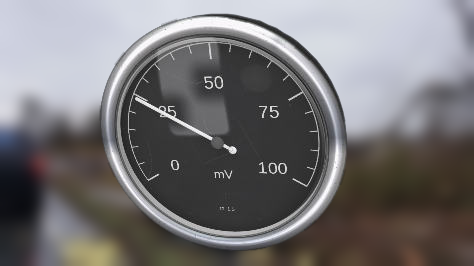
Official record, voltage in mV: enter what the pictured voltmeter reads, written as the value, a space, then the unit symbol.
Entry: 25 mV
